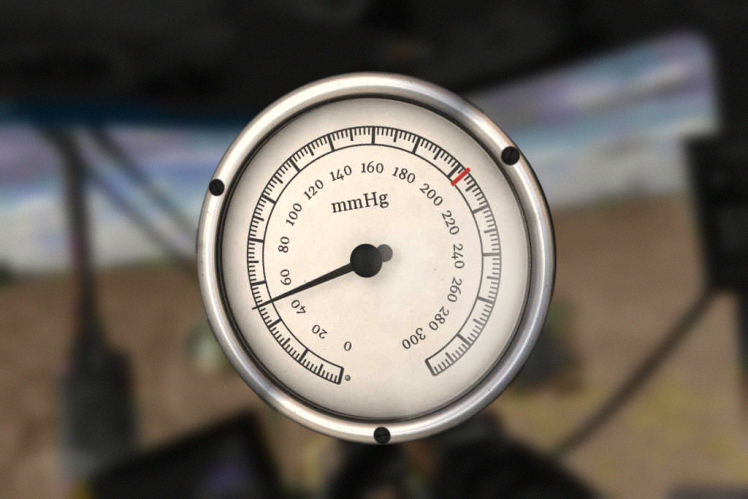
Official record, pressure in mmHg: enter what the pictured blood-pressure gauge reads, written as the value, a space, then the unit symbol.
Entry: 50 mmHg
